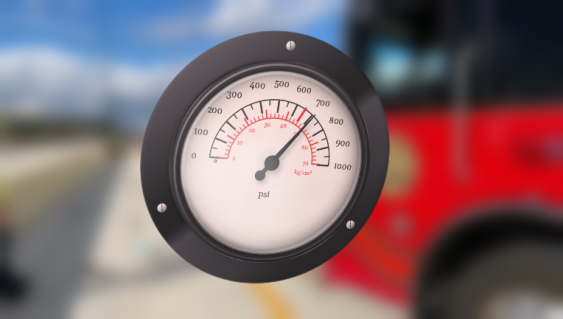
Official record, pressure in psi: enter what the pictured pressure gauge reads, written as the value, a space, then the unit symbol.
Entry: 700 psi
